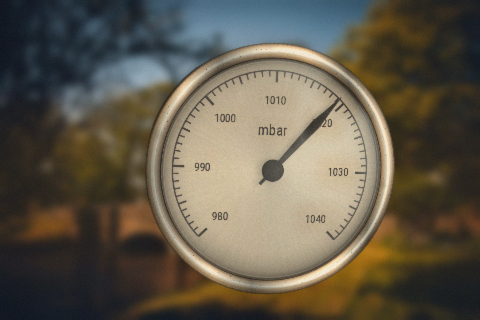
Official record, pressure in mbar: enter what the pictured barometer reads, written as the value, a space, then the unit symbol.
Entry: 1019 mbar
